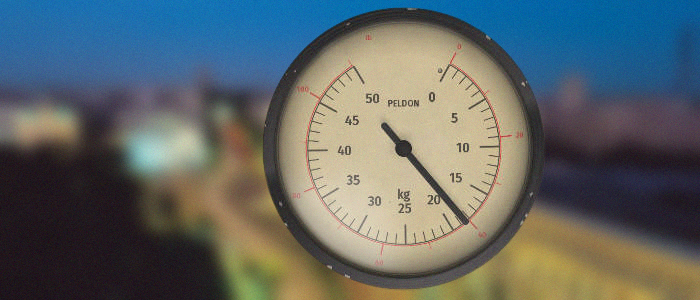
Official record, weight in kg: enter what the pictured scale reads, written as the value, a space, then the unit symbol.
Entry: 18.5 kg
